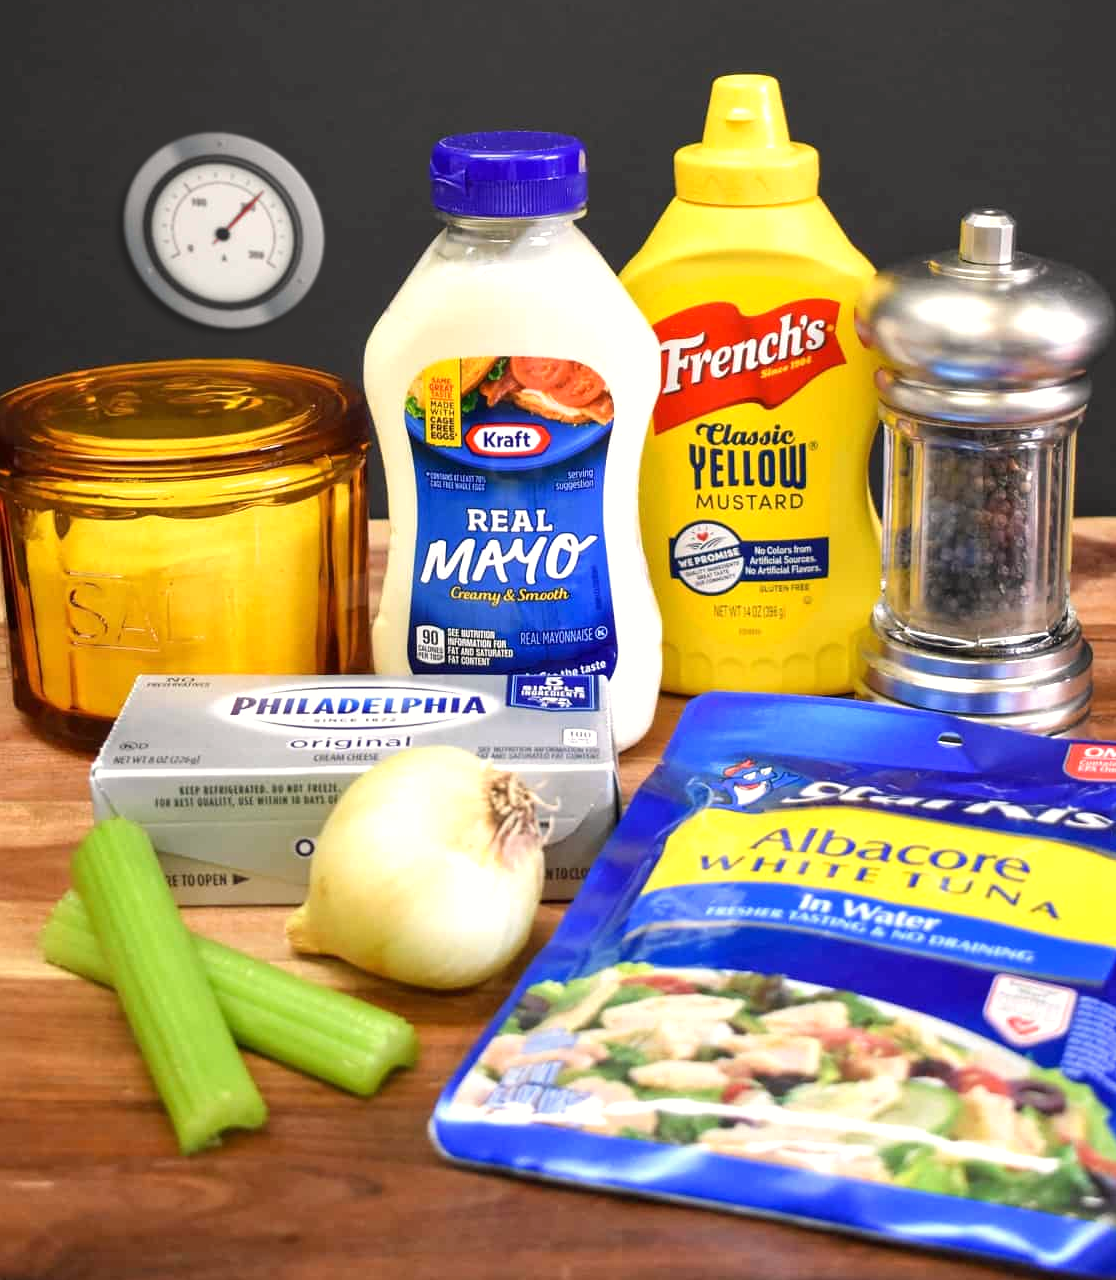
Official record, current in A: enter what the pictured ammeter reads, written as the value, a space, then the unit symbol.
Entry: 200 A
